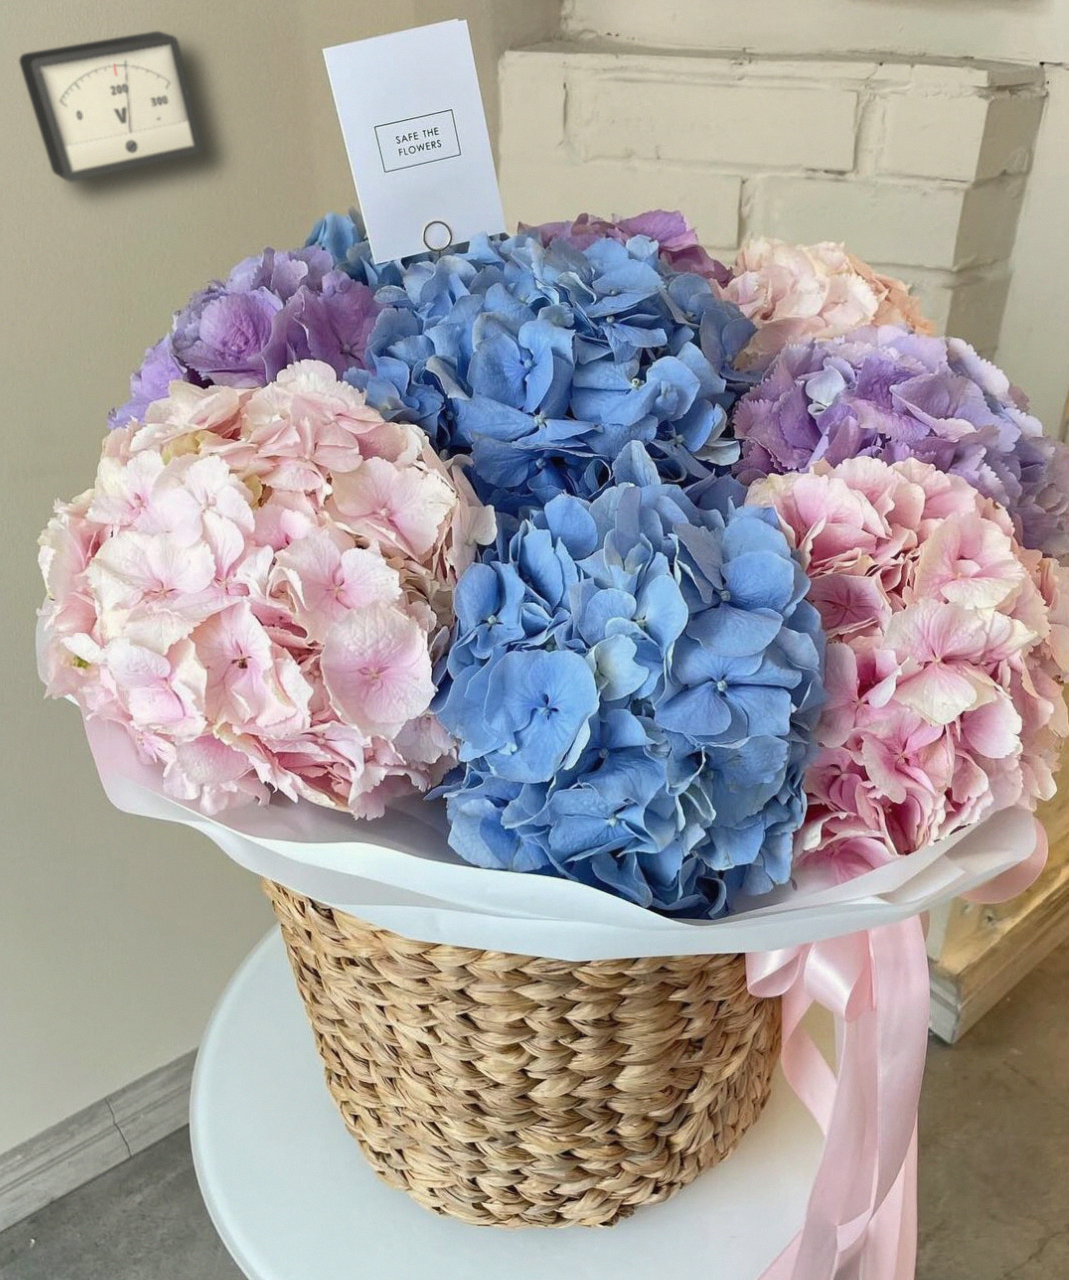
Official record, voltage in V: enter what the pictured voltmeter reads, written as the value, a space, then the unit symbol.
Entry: 220 V
